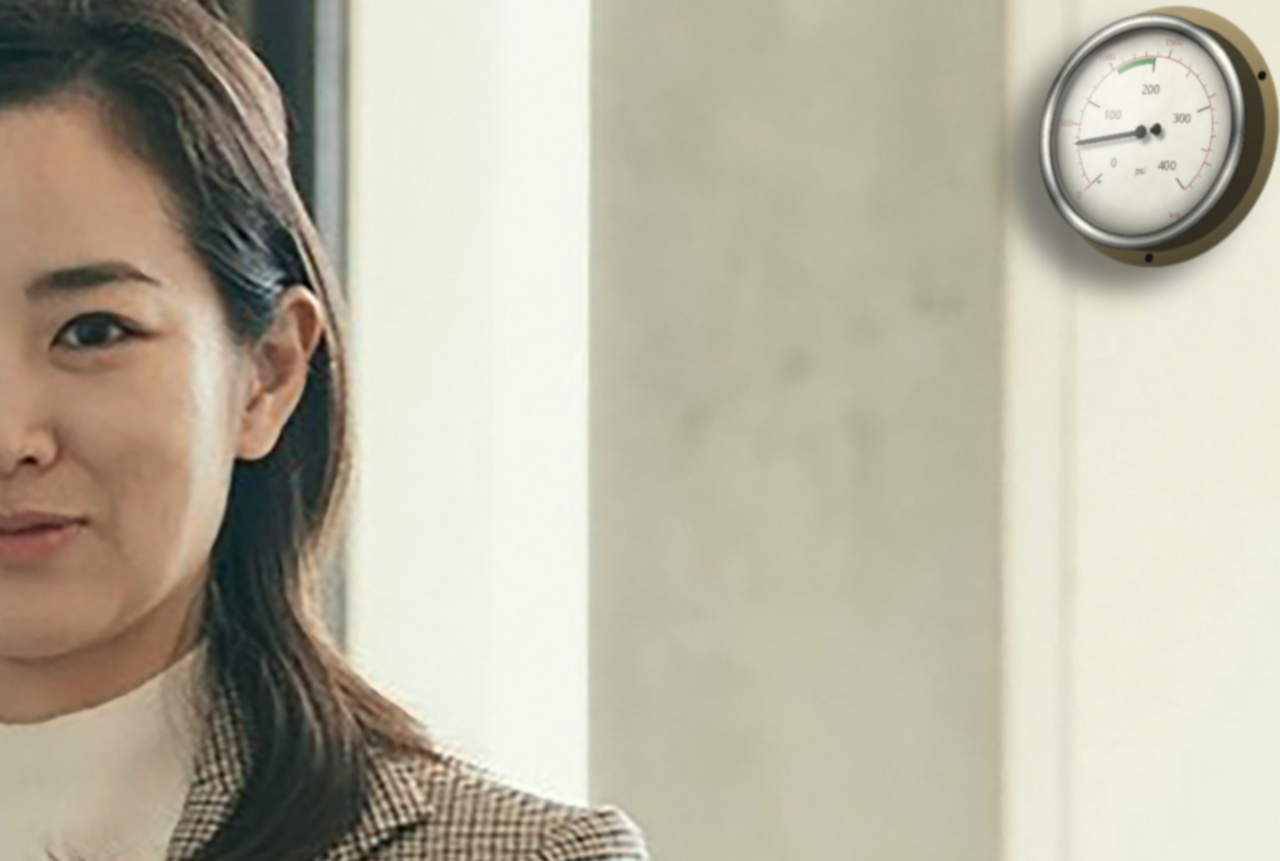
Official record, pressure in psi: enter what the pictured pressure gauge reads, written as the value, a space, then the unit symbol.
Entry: 50 psi
